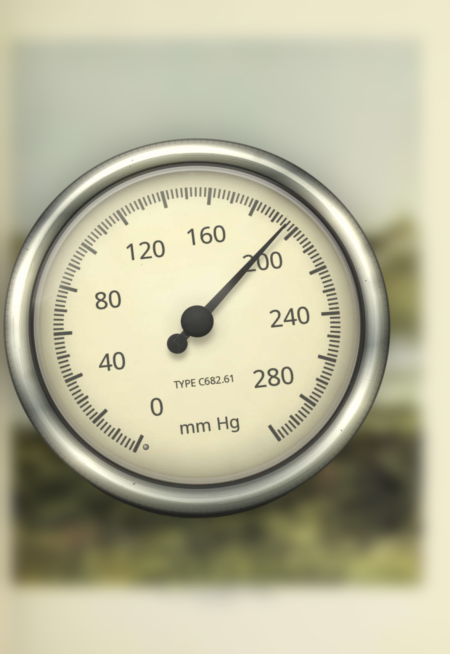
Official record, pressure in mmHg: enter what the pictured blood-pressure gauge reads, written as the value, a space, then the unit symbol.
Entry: 196 mmHg
